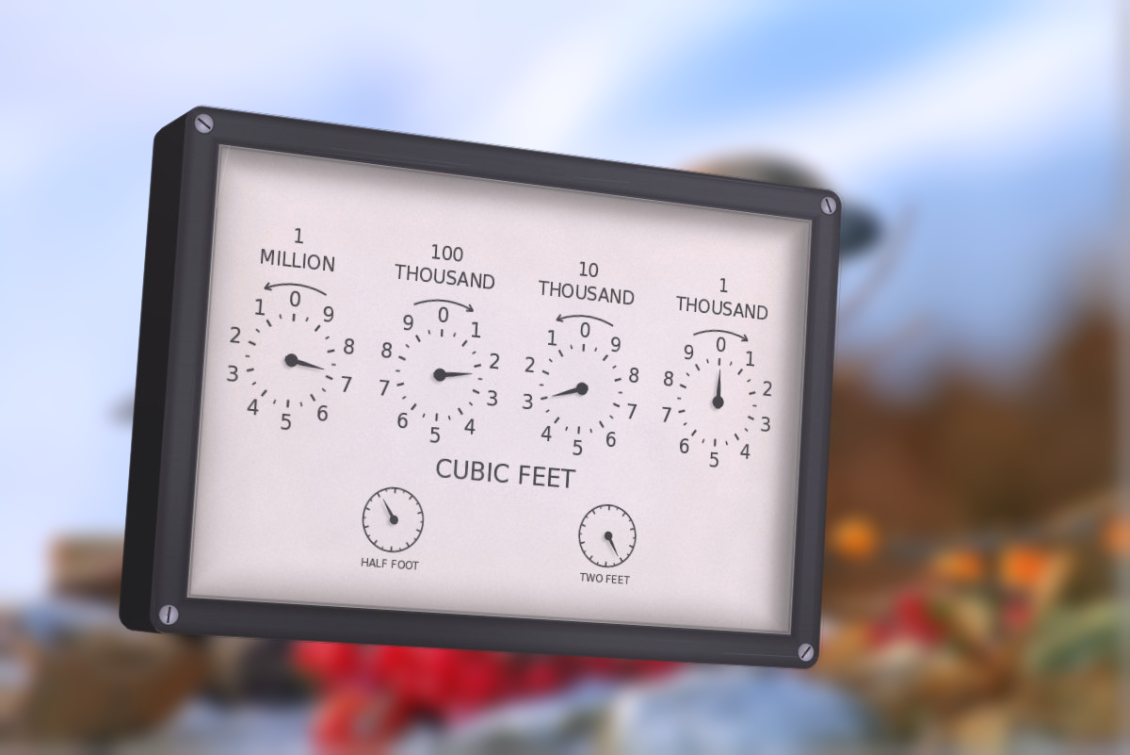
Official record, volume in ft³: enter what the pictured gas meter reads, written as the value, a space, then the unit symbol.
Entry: 723000 ft³
